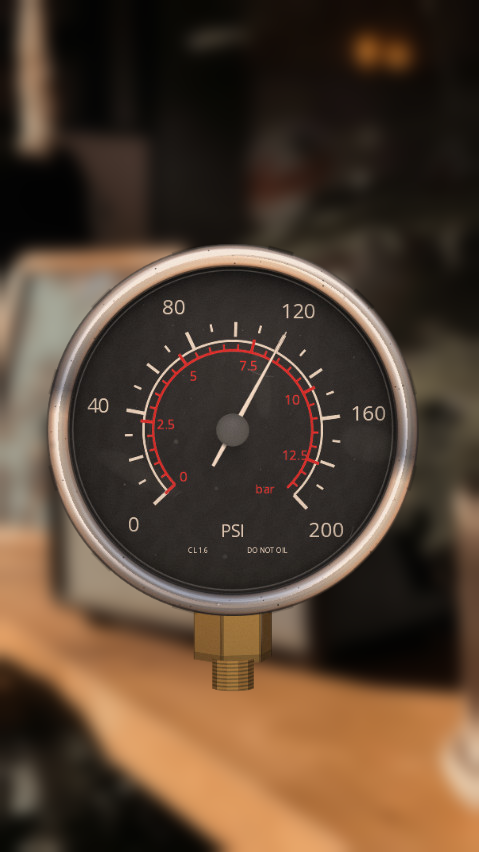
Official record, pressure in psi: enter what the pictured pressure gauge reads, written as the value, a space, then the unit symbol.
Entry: 120 psi
